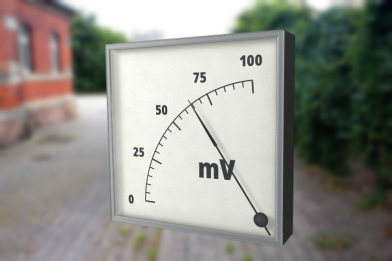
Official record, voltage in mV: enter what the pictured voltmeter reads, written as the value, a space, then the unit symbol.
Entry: 65 mV
